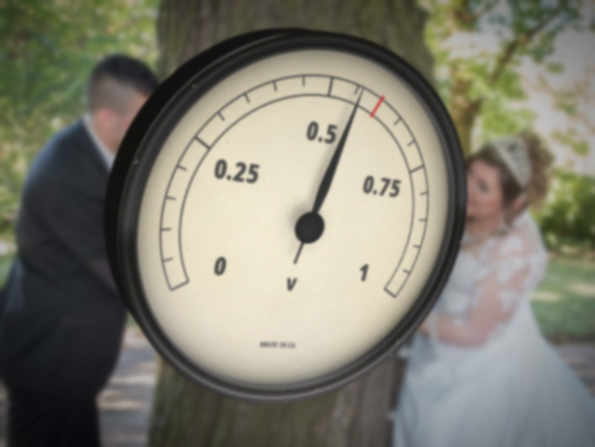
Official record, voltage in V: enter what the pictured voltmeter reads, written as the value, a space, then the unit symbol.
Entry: 0.55 V
